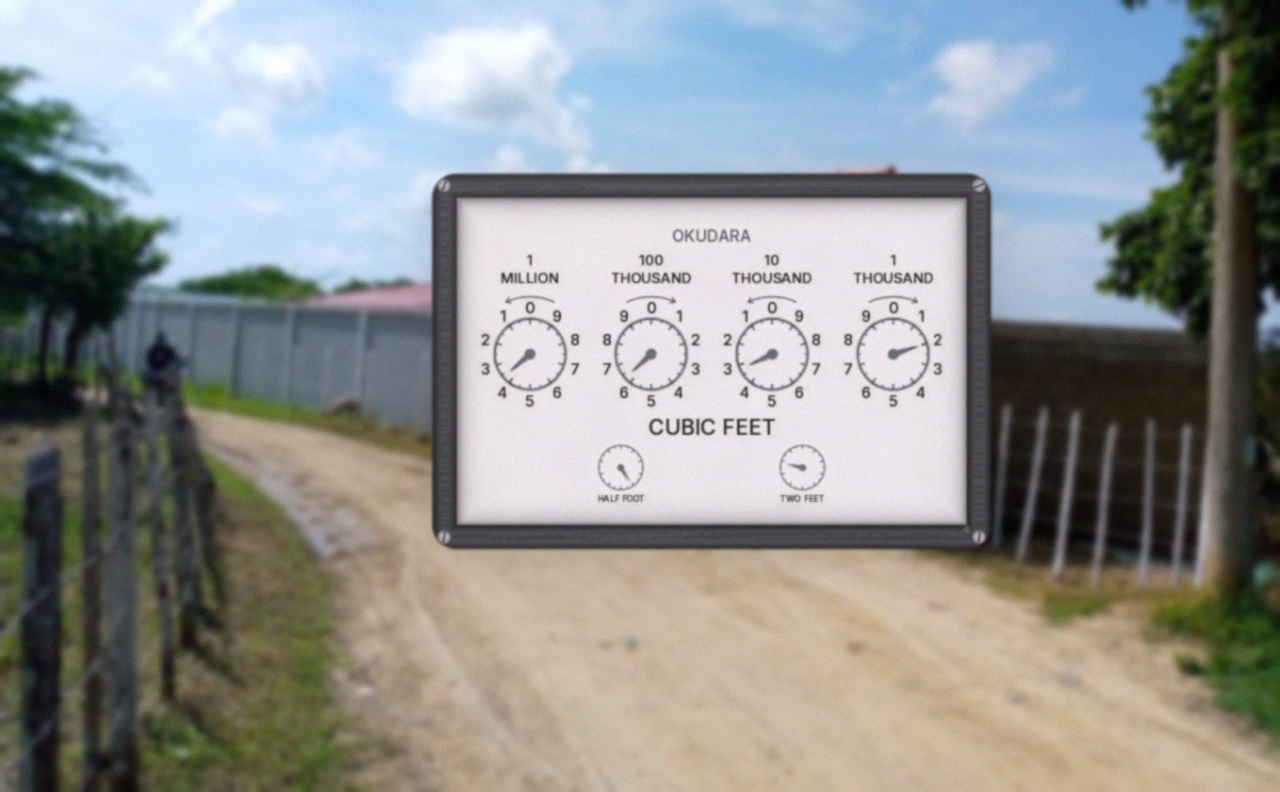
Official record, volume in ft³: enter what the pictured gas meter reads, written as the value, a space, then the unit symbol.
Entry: 363200 ft³
